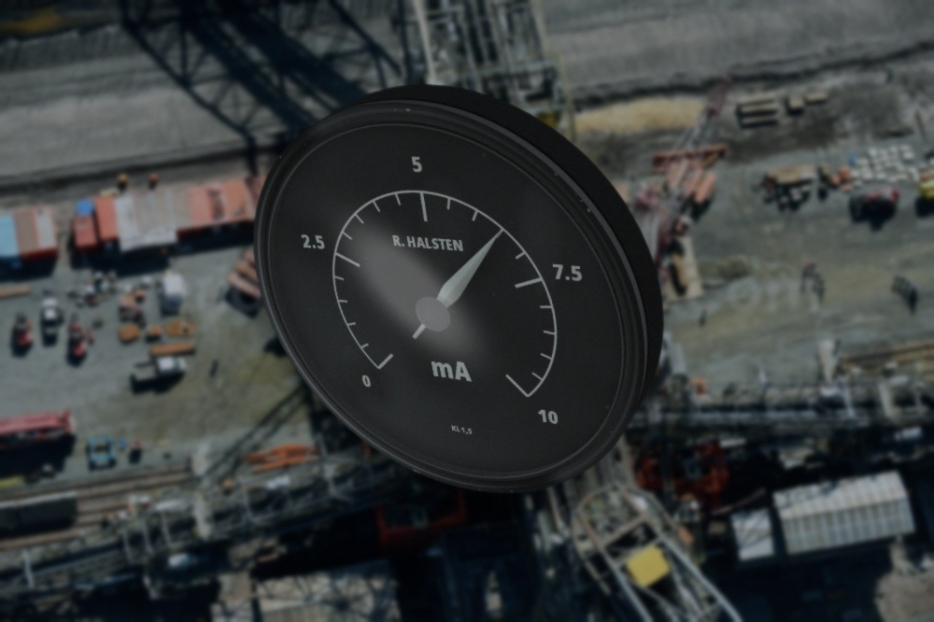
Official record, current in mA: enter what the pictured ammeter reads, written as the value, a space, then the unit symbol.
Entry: 6.5 mA
